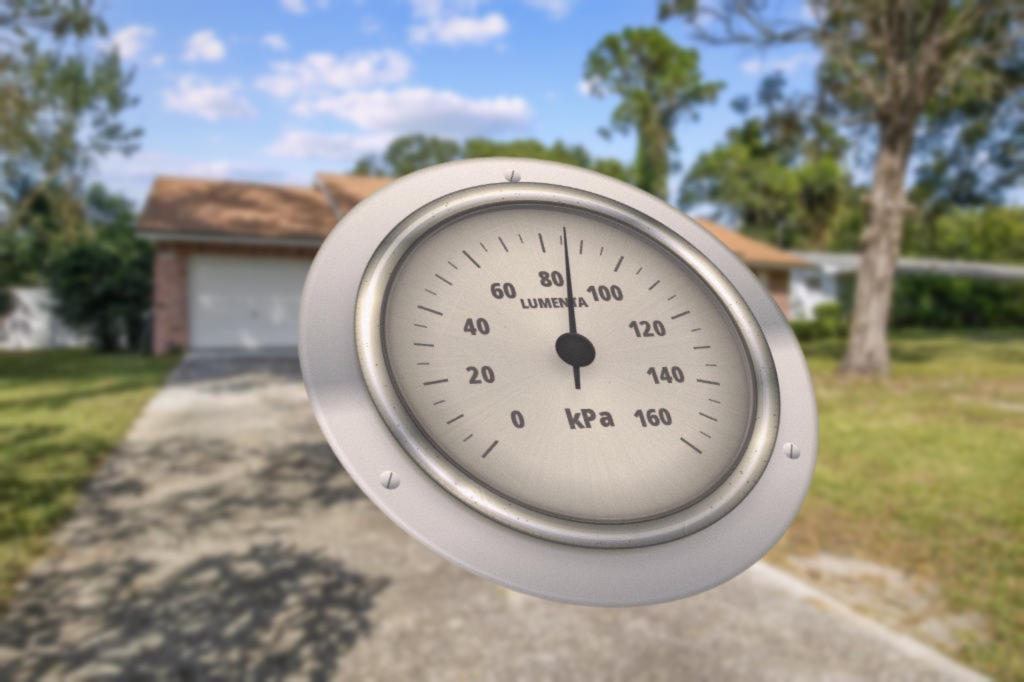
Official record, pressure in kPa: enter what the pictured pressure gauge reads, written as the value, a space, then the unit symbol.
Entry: 85 kPa
